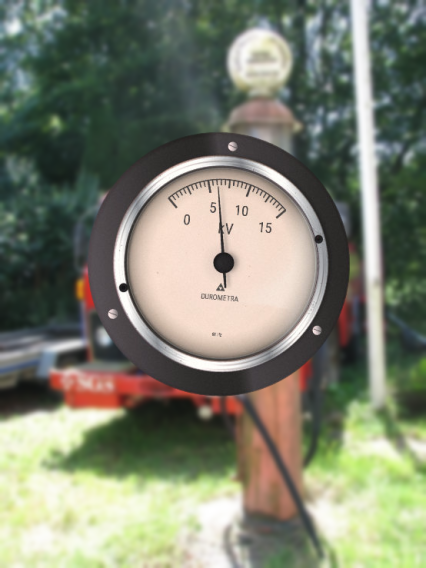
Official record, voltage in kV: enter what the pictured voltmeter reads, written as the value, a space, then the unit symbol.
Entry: 6 kV
